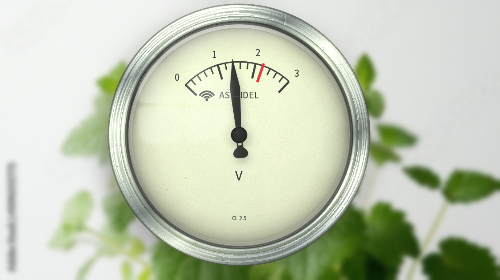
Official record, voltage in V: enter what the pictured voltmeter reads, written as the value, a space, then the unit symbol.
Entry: 1.4 V
